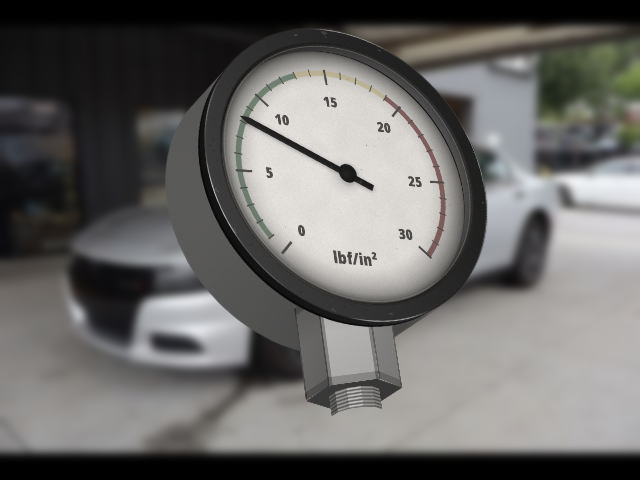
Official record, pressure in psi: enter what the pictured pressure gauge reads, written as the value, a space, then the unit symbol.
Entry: 8 psi
